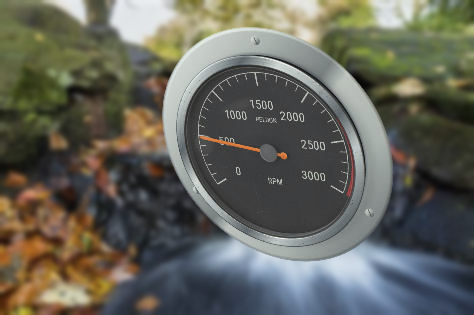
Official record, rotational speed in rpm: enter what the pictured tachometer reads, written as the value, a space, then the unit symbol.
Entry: 500 rpm
